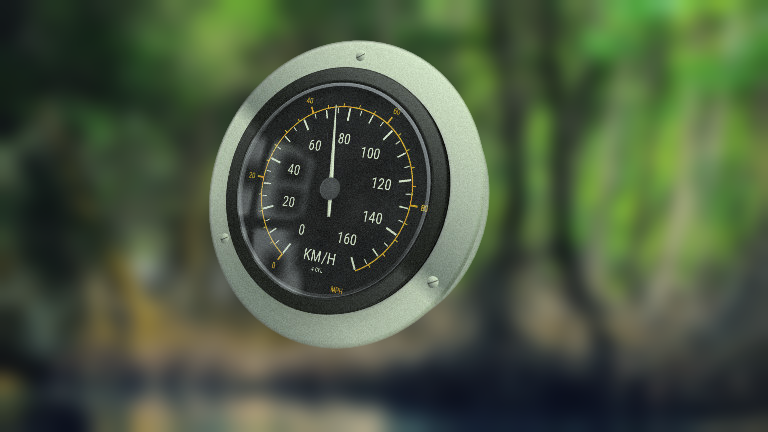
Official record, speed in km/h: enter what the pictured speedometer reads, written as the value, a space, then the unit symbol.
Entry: 75 km/h
